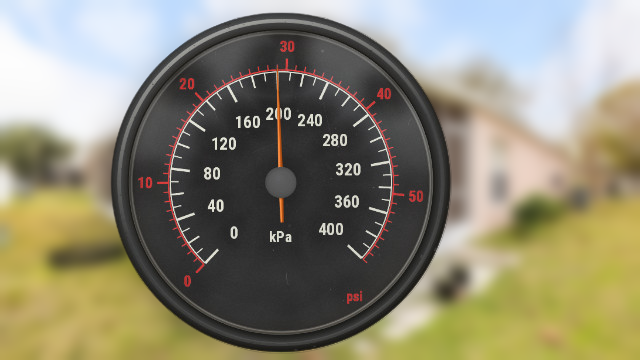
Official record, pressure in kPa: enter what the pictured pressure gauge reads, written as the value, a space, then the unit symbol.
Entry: 200 kPa
